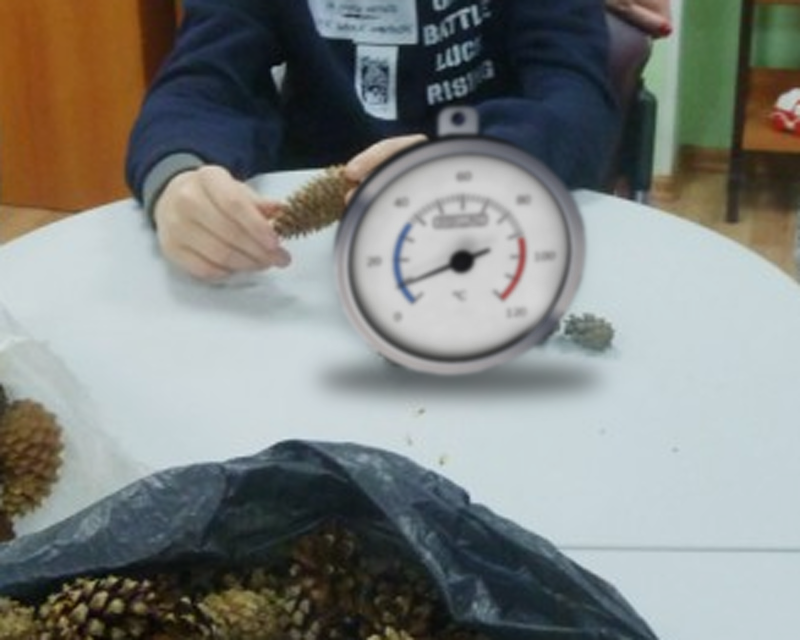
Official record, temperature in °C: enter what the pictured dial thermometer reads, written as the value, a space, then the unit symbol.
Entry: 10 °C
